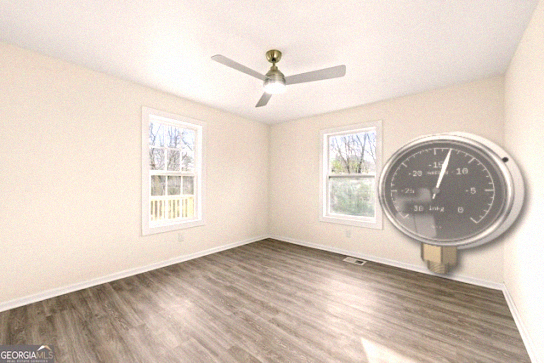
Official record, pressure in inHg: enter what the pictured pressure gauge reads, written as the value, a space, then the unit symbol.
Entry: -13 inHg
